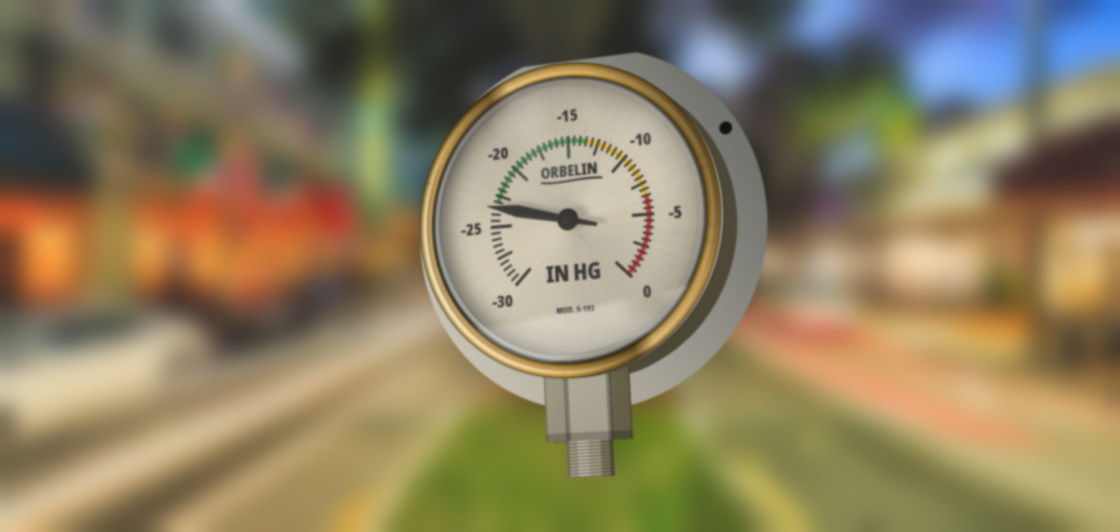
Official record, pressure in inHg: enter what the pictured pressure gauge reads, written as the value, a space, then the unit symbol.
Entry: -23.5 inHg
